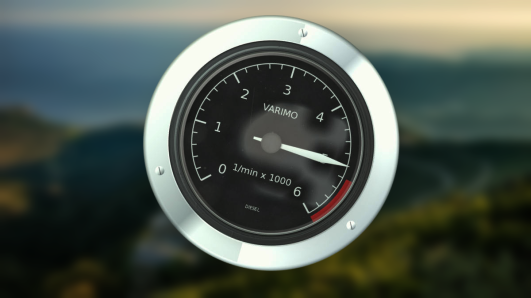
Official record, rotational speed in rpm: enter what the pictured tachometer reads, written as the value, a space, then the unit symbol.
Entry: 5000 rpm
